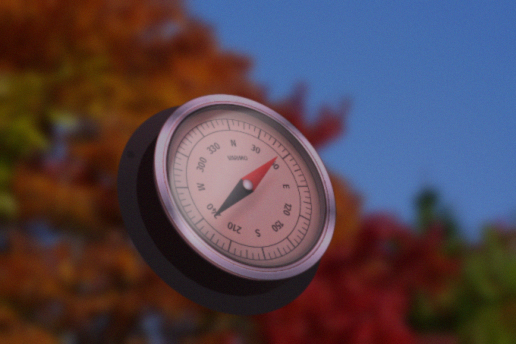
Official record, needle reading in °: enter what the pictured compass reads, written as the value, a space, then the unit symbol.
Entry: 55 °
